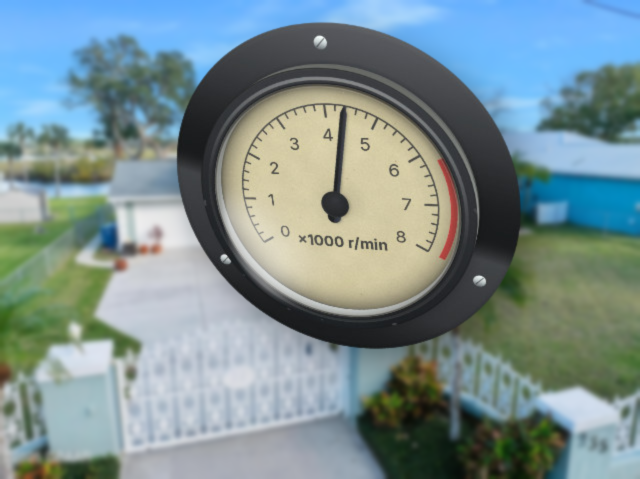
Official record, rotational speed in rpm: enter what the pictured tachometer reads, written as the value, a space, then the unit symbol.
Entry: 4400 rpm
